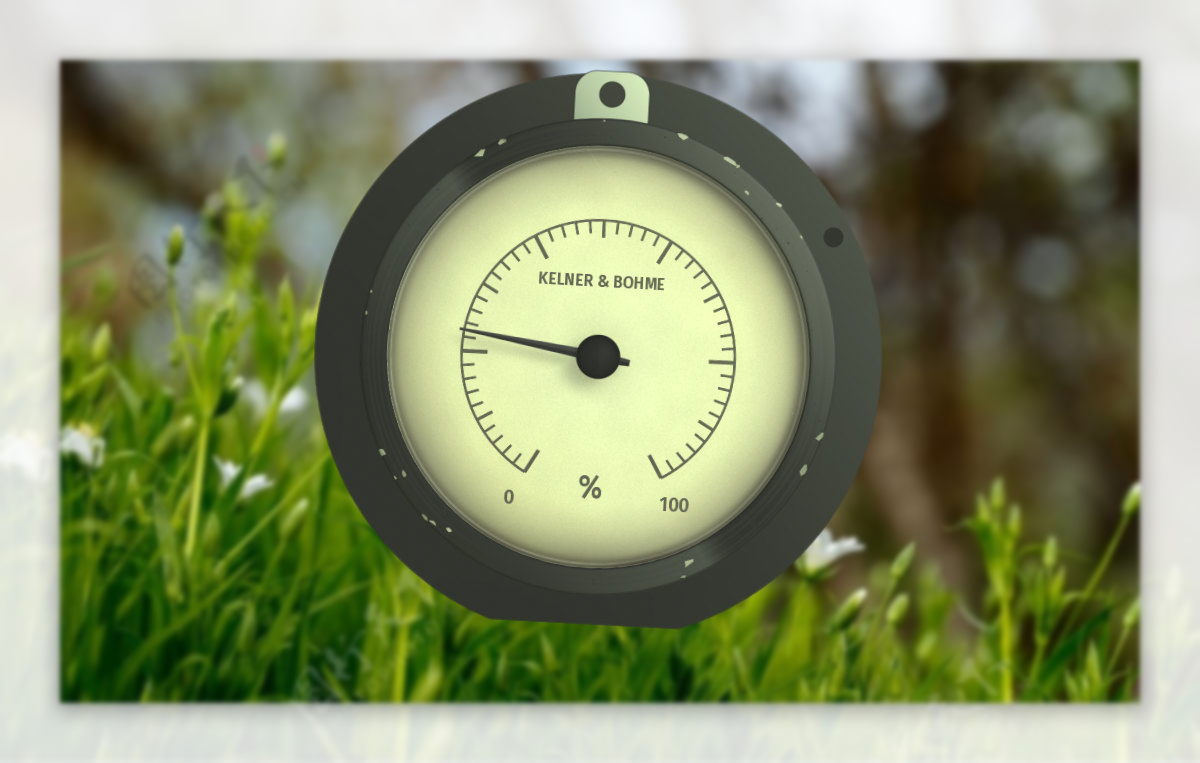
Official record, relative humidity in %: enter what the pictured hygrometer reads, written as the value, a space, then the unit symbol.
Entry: 23 %
